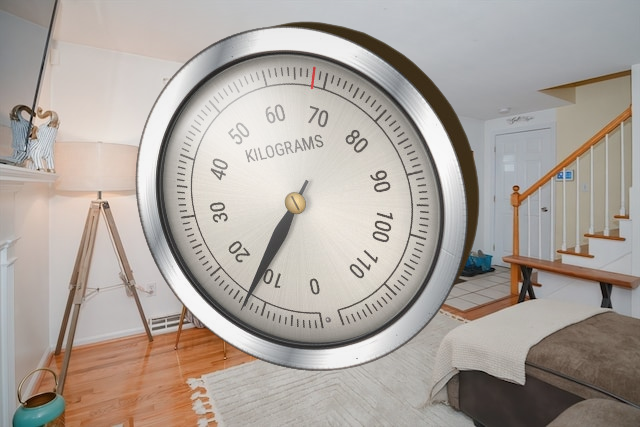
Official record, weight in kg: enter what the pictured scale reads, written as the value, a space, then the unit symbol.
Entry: 13 kg
